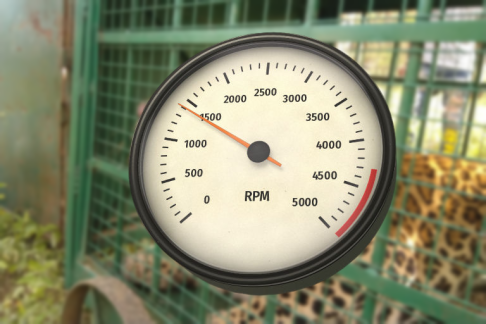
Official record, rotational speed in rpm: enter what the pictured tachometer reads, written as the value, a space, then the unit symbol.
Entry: 1400 rpm
